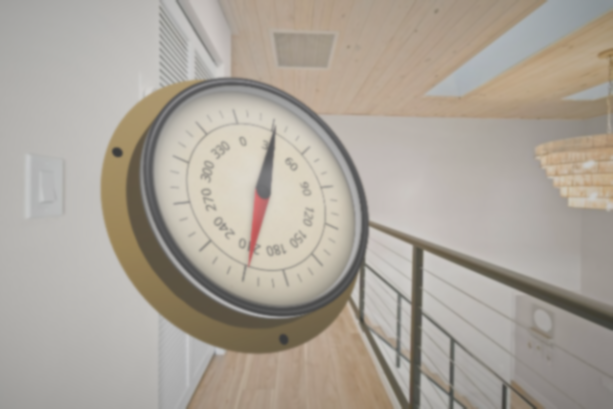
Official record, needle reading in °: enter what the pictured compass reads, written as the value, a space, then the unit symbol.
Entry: 210 °
